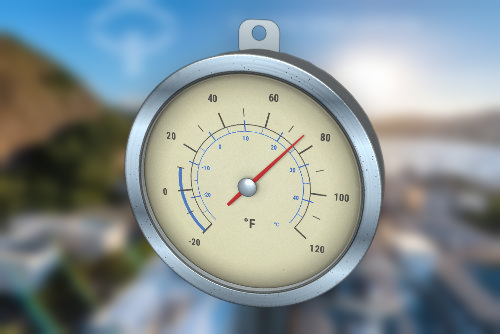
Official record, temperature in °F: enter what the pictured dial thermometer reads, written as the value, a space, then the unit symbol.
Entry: 75 °F
